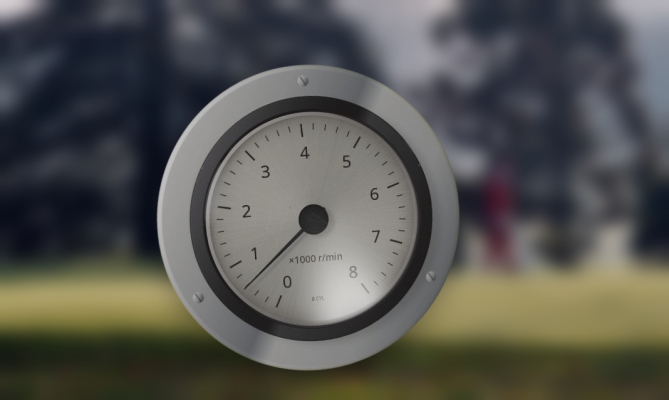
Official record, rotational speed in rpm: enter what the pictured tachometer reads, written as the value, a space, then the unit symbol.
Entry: 600 rpm
